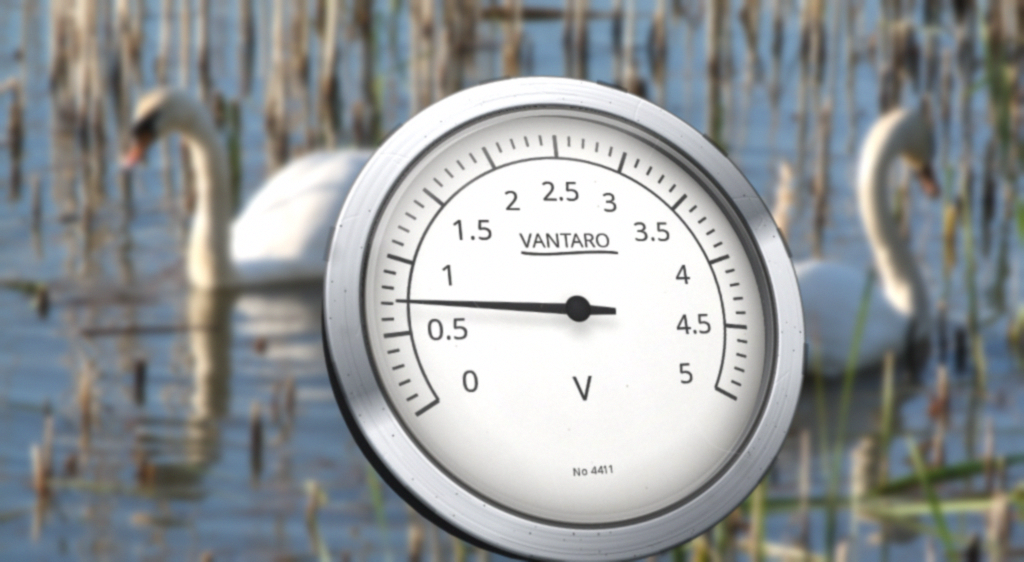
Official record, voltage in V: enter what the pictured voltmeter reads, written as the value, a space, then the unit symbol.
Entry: 0.7 V
